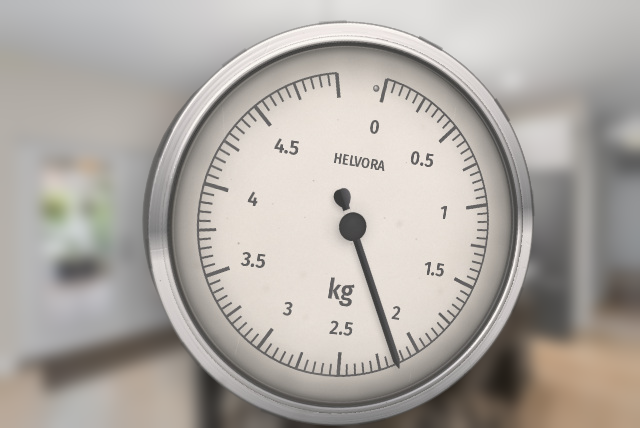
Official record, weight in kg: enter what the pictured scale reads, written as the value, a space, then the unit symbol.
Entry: 2.15 kg
